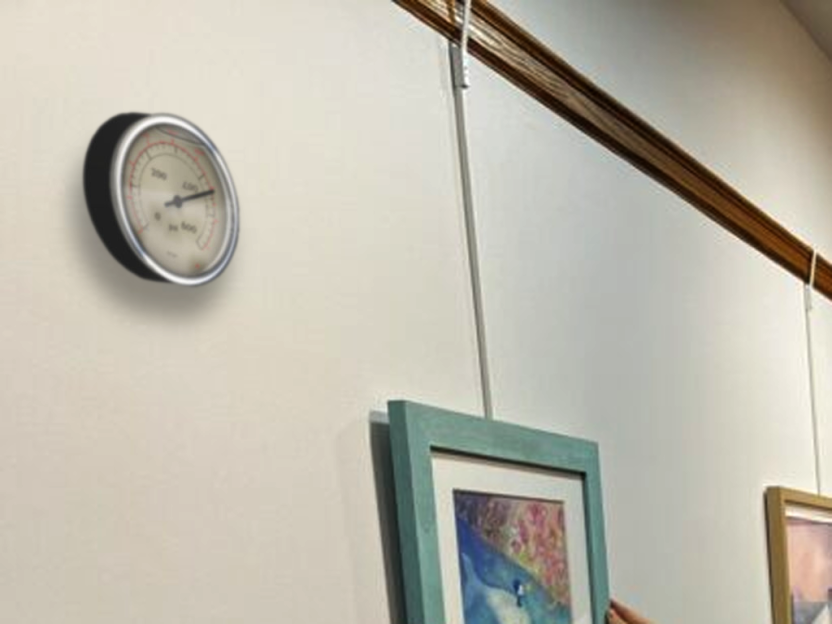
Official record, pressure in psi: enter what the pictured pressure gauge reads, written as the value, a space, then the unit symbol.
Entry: 440 psi
